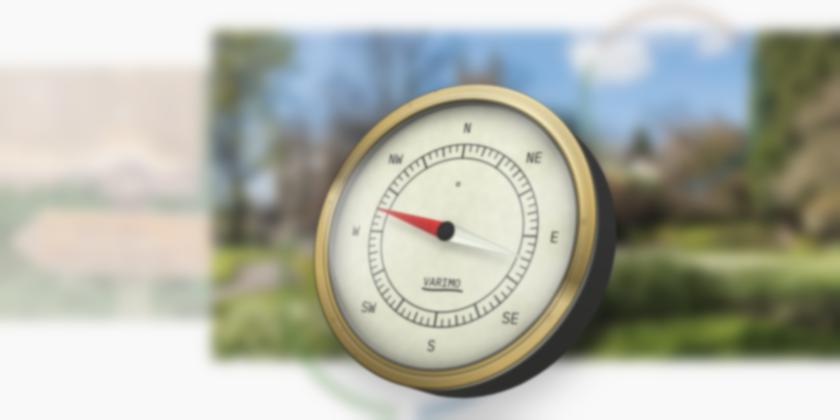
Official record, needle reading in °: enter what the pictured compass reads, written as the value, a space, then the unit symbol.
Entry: 285 °
